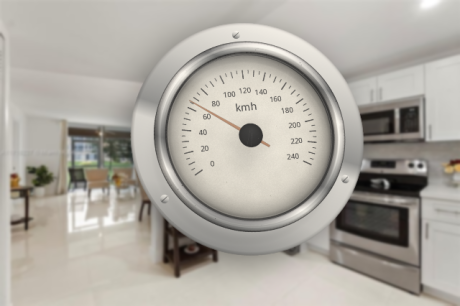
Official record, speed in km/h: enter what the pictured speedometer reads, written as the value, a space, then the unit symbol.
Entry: 65 km/h
